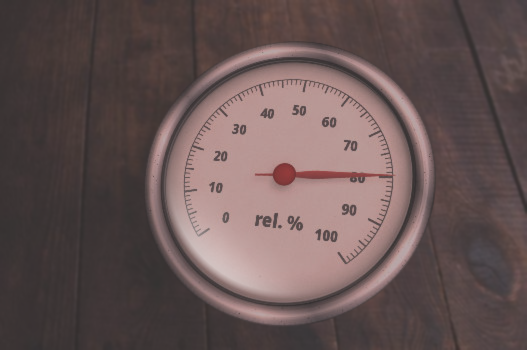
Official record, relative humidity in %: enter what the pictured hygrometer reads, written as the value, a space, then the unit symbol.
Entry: 80 %
